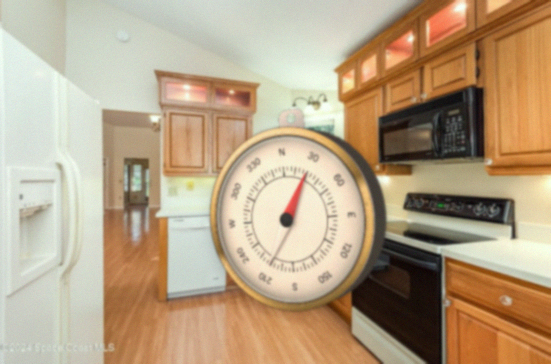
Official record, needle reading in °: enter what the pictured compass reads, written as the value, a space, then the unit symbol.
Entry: 30 °
